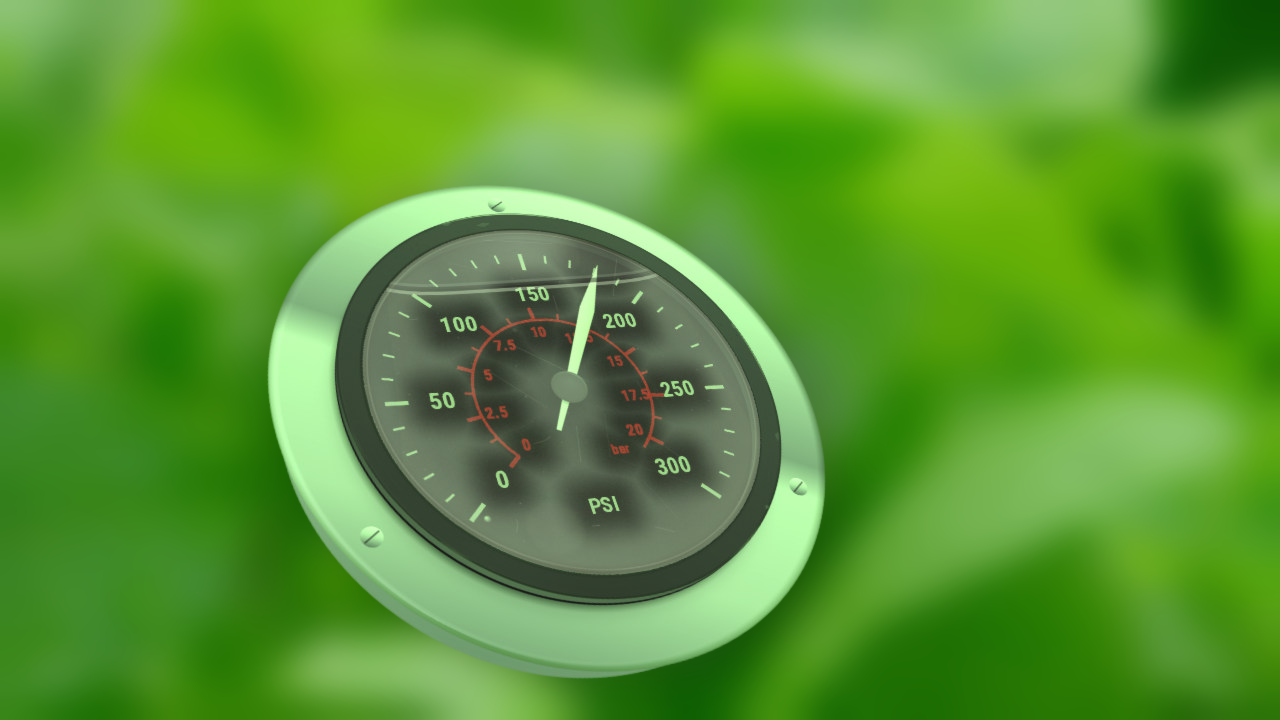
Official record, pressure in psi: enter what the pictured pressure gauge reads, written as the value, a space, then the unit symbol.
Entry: 180 psi
